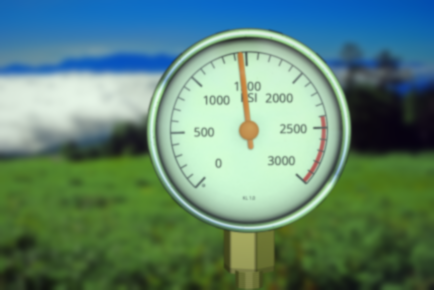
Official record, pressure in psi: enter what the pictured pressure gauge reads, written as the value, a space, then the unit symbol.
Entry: 1450 psi
